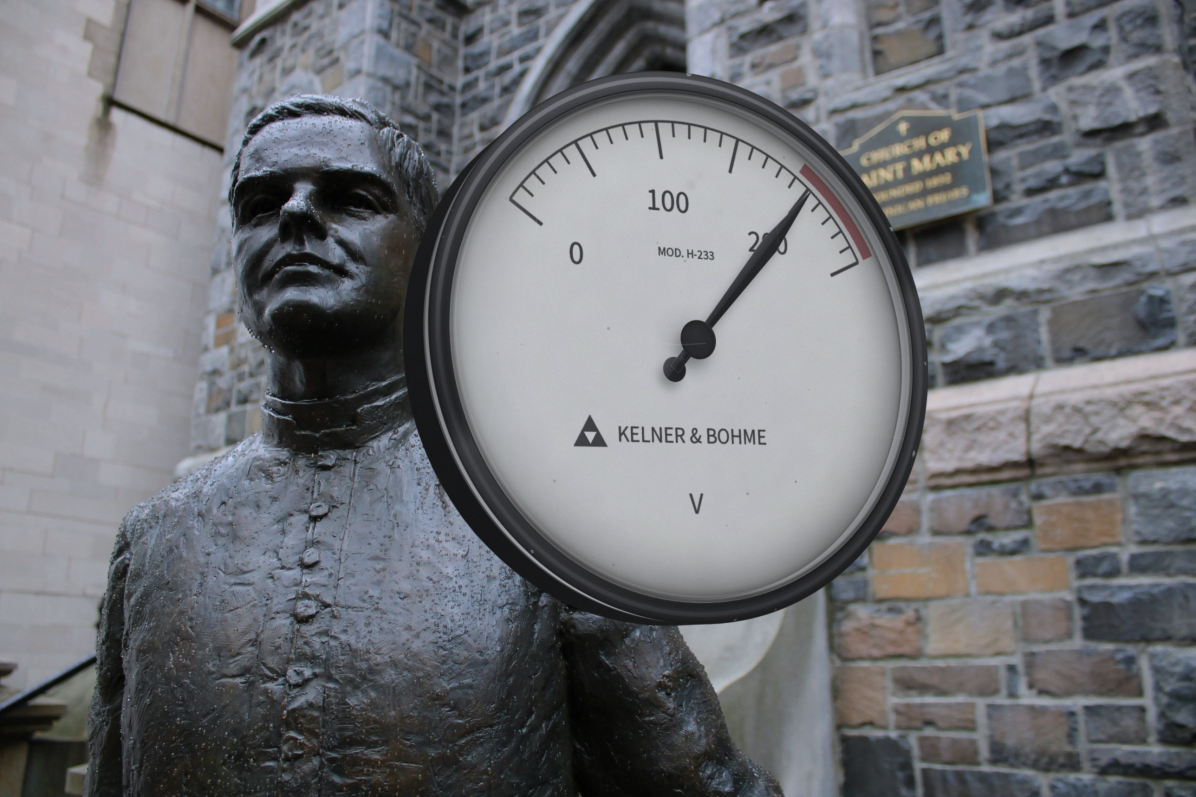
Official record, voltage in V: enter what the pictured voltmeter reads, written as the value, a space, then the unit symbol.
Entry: 200 V
